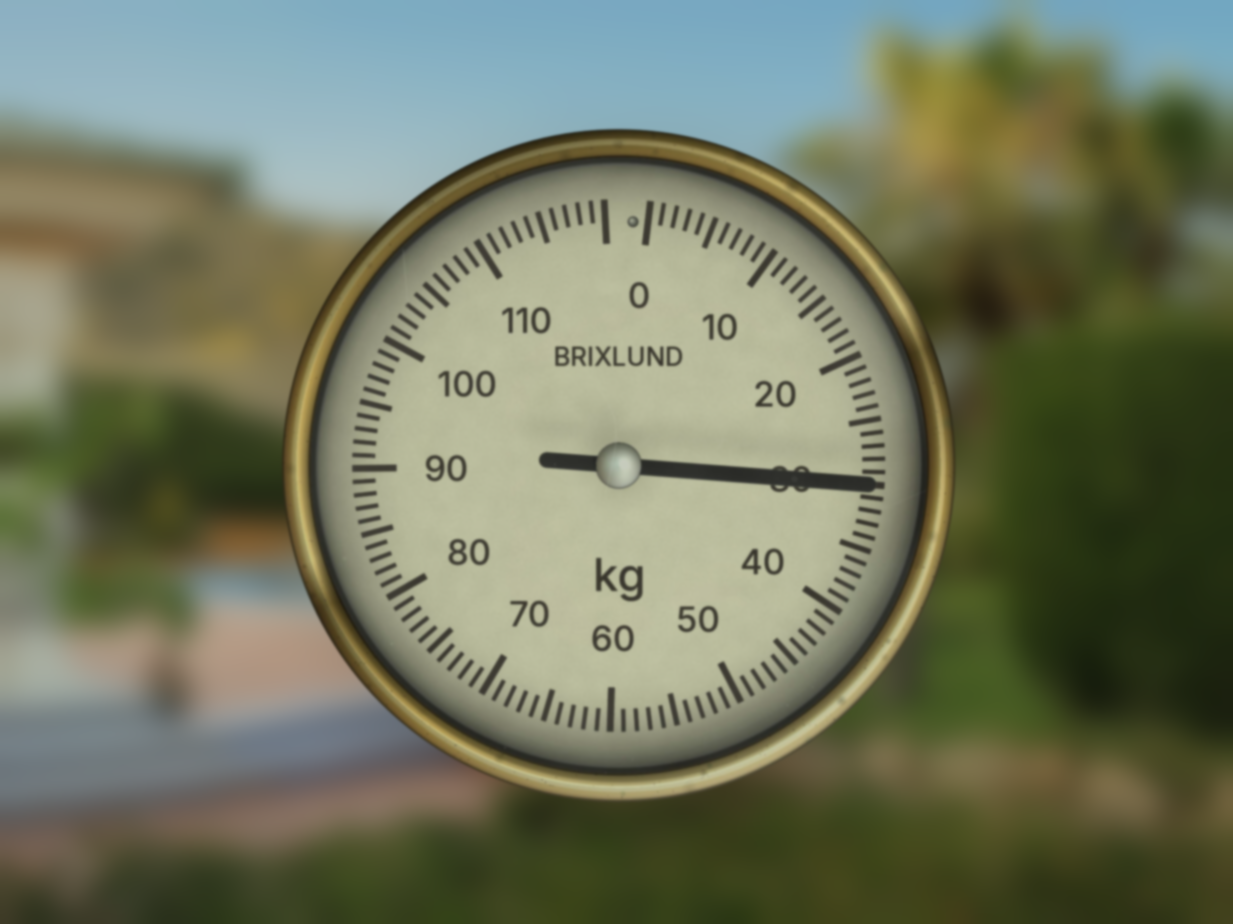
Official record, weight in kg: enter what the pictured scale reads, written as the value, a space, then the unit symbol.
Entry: 30 kg
